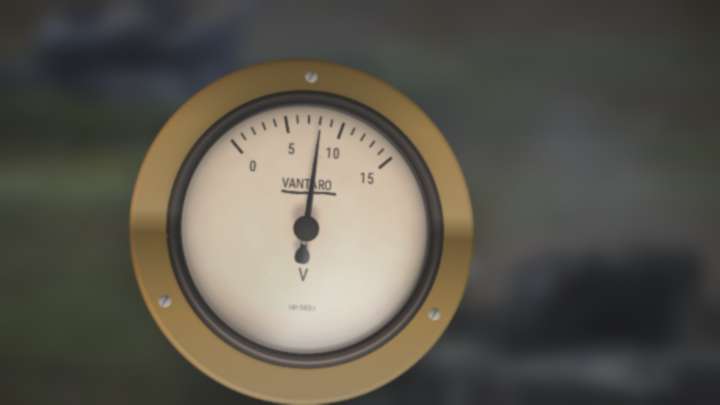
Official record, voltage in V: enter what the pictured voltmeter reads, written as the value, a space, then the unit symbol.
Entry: 8 V
